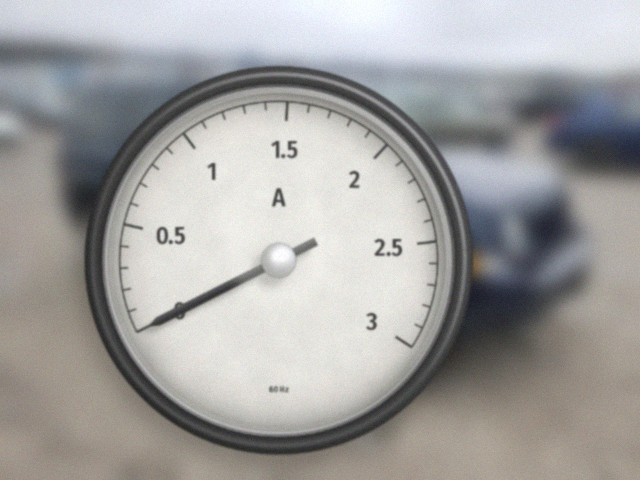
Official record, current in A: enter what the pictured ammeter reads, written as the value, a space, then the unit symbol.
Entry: 0 A
